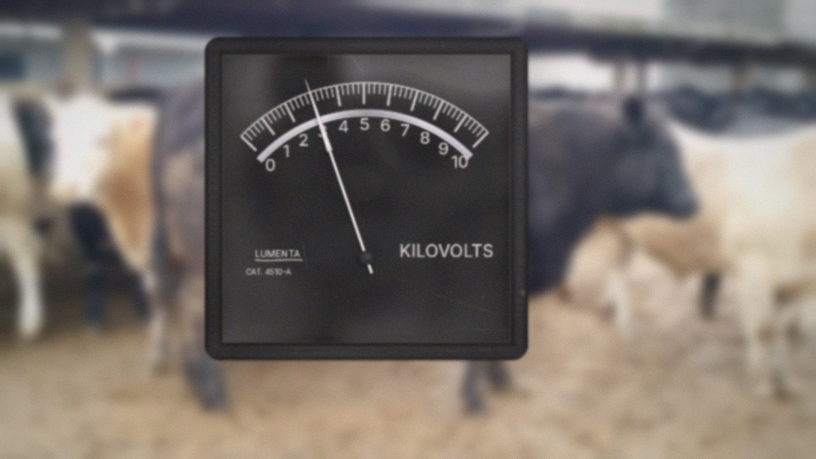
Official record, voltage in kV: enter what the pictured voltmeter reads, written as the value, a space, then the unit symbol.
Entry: 3 kV
